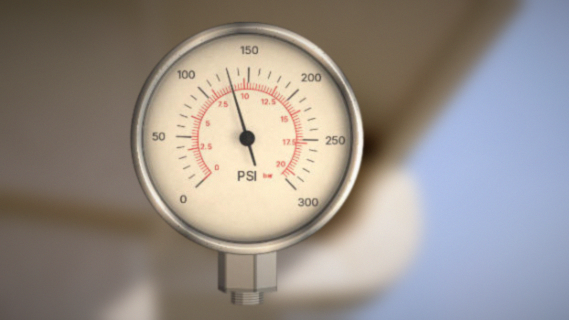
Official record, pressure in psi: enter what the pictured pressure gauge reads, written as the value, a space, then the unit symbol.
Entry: 130 psi
